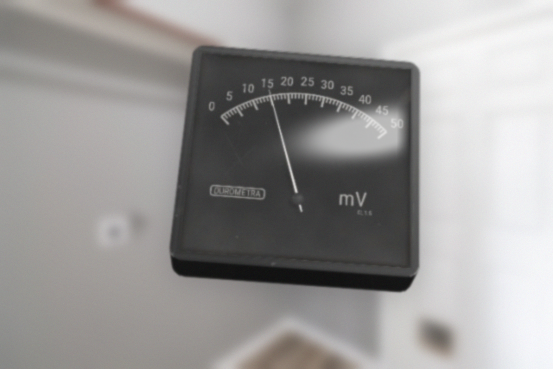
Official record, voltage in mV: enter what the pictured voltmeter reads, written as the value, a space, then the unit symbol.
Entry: 15 mV
